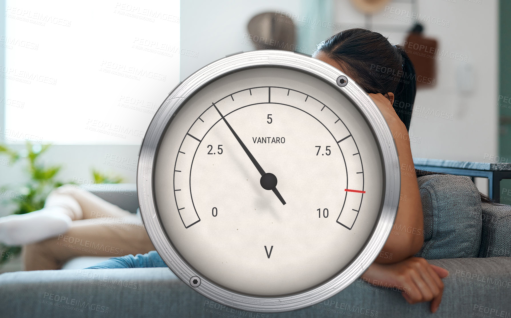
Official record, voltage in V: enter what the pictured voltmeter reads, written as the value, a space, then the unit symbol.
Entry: 3.5 V
